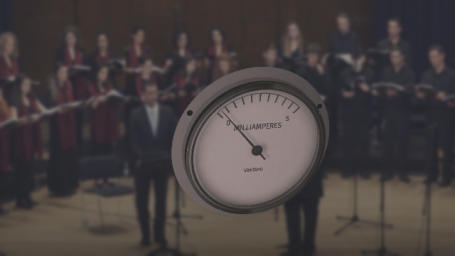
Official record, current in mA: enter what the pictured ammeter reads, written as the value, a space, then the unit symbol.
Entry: 0.25 mA
